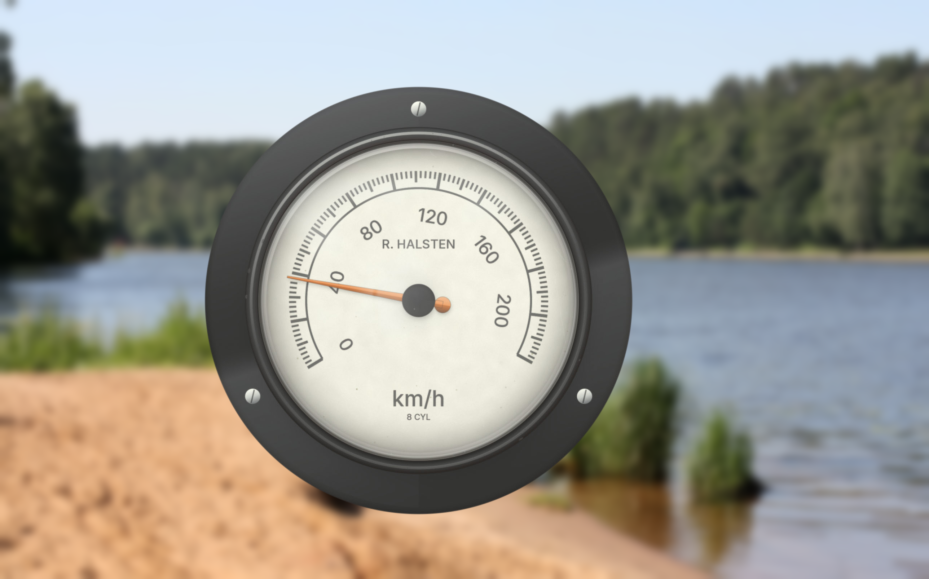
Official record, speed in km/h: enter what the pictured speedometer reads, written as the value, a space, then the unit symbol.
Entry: 38 km/h
